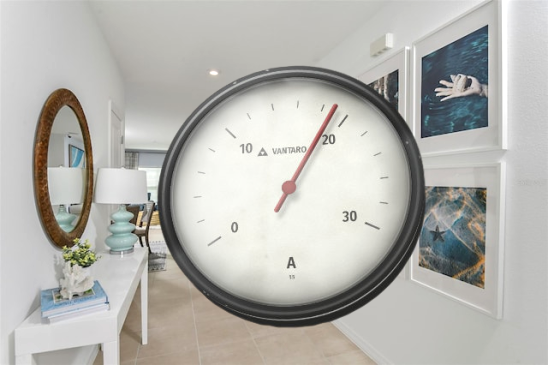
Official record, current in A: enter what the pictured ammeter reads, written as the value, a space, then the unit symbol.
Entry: 19 A
